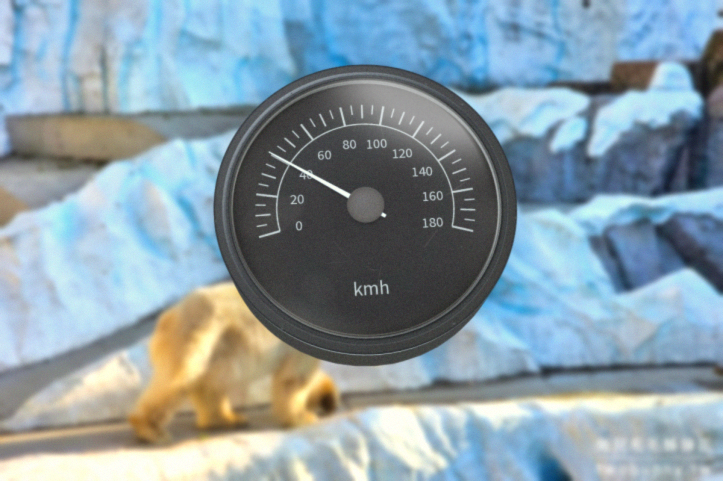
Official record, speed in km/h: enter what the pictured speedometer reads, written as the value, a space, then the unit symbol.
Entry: 40 km/h
